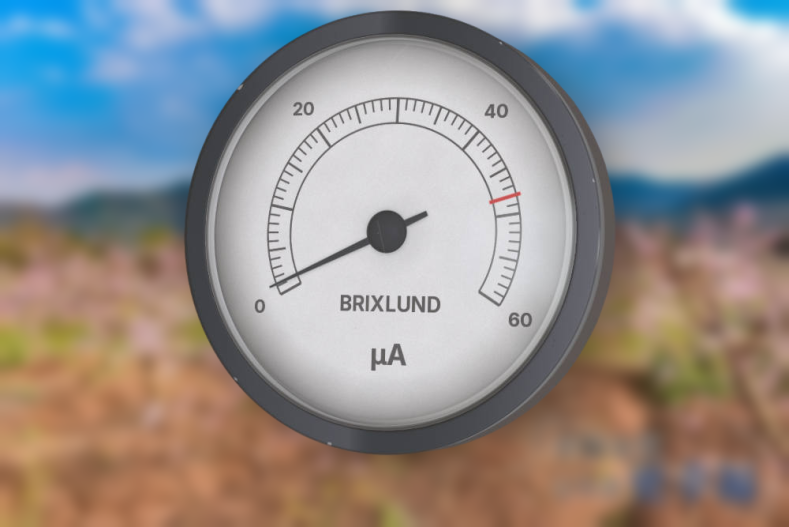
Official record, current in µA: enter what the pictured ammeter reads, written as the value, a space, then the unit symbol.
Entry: 1 µA
